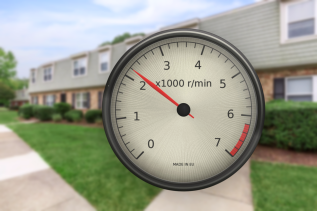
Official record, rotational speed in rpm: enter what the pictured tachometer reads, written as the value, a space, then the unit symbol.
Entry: 2200 rpm
